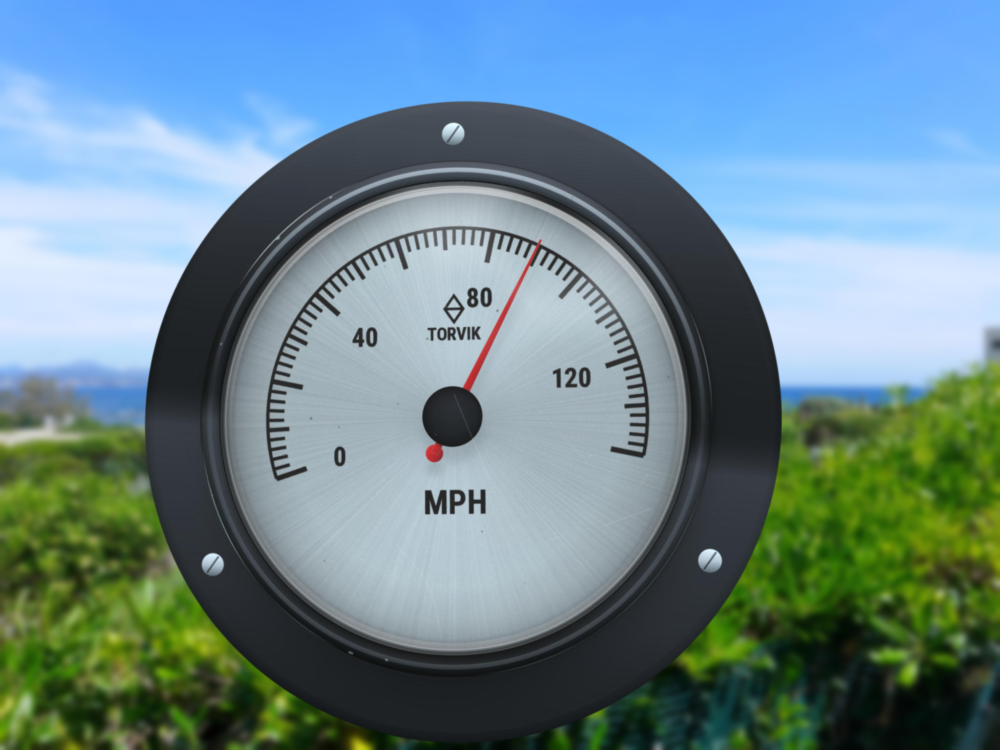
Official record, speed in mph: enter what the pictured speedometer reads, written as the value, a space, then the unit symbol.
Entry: 90 mph
